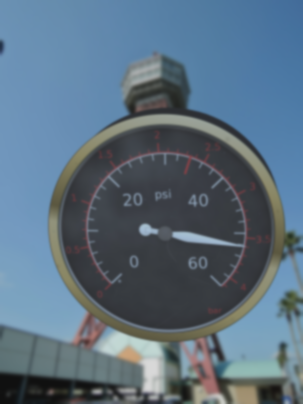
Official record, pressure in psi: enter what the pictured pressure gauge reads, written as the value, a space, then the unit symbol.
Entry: 52 psi
